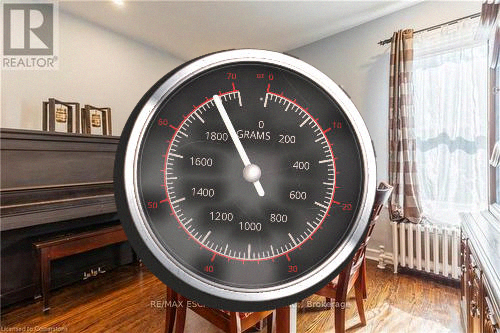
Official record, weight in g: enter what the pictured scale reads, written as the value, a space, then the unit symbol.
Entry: 1900 g
